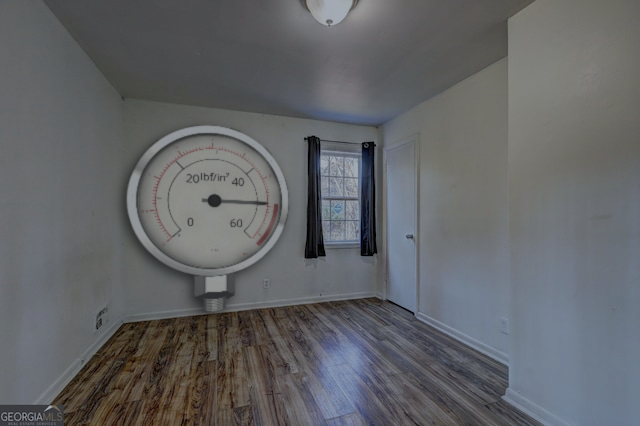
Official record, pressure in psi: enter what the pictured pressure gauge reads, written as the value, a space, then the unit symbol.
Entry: 50 psi
